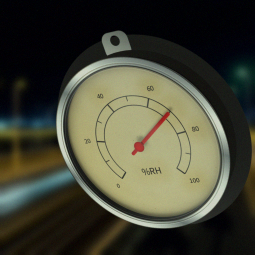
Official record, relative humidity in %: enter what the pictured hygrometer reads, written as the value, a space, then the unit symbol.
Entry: 70 %
